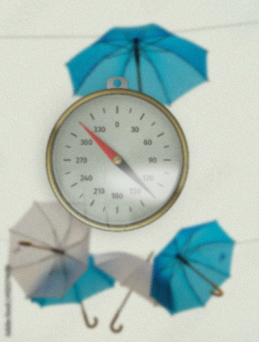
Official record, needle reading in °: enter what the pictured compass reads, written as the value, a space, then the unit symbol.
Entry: 315 °
